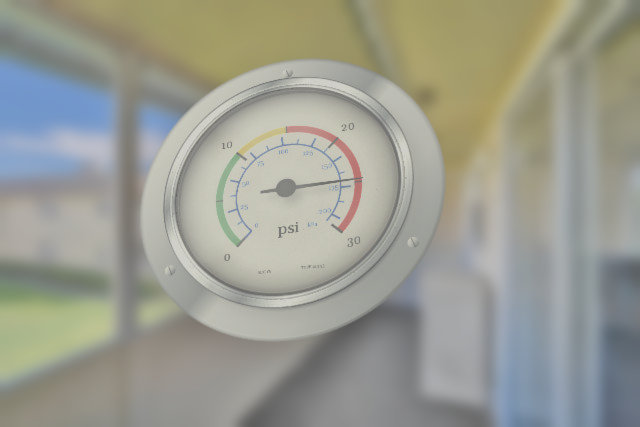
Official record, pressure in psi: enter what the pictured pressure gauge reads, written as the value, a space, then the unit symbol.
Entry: 25 psi
